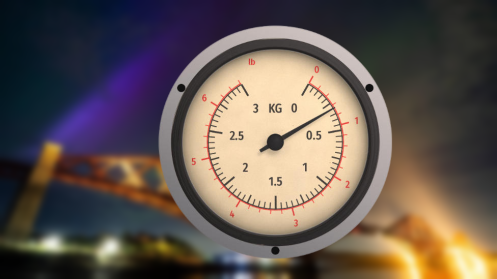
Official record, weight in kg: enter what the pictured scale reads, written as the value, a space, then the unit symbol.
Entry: 0.3 kg
